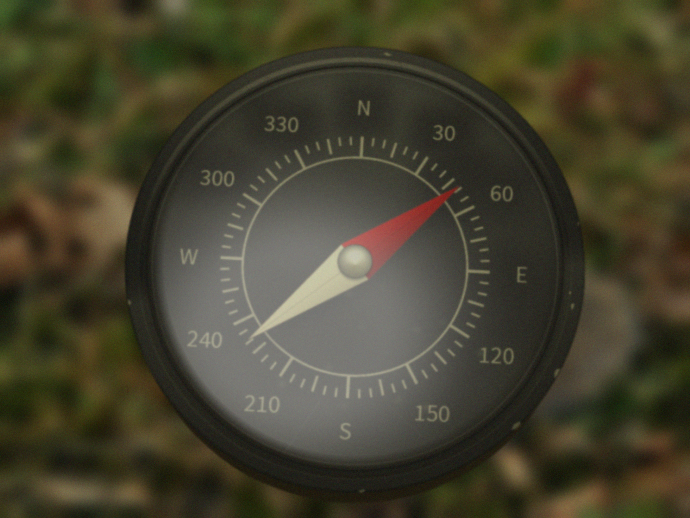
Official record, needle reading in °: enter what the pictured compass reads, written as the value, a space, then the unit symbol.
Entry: 50 °
